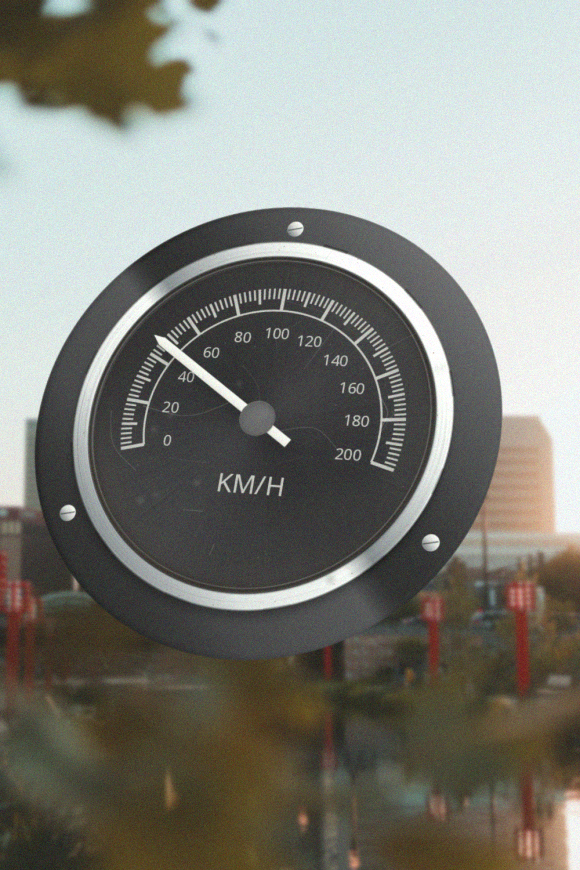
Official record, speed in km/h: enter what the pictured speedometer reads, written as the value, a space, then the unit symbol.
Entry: 46 km/h
